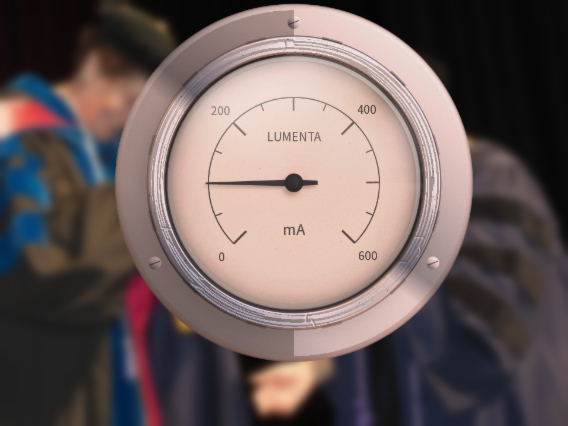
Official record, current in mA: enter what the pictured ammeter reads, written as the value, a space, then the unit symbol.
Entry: 100 mA
